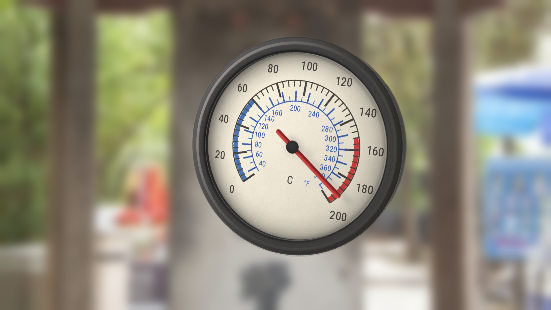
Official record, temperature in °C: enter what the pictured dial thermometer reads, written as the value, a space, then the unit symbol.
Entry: 192 °C
